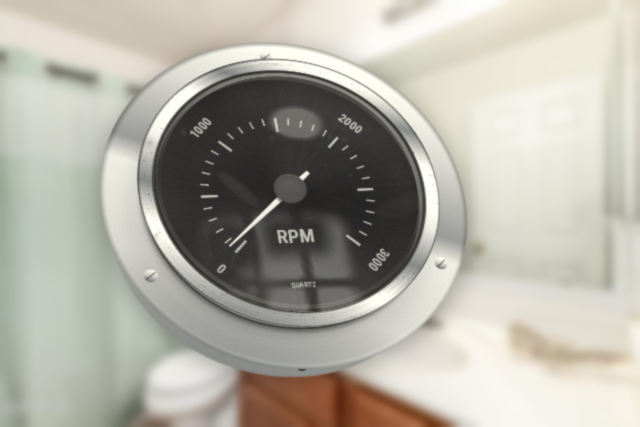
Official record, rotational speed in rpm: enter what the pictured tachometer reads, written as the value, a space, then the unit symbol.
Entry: 50 rpm
